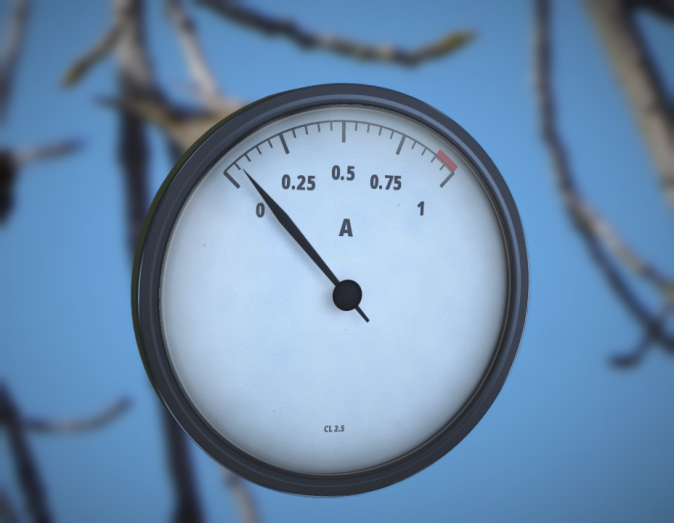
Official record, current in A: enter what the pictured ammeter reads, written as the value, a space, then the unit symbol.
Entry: 0.05 A
